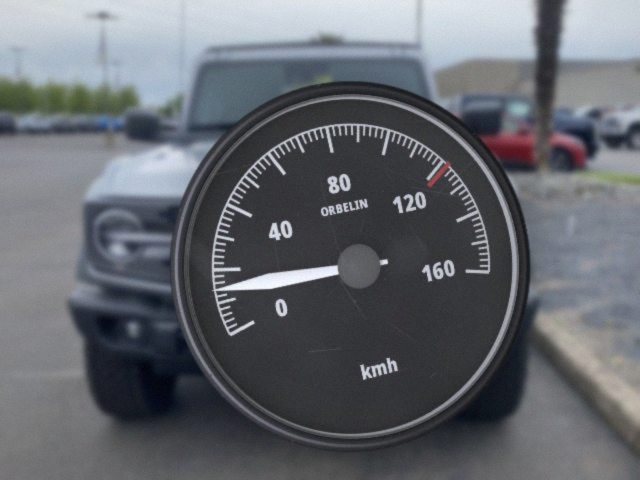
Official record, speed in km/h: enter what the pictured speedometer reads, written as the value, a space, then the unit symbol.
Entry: 14 km/h
